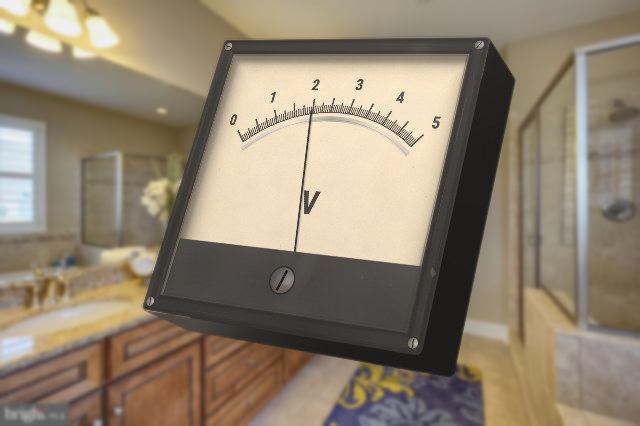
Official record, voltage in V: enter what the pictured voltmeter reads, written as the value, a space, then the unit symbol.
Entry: 2 V
